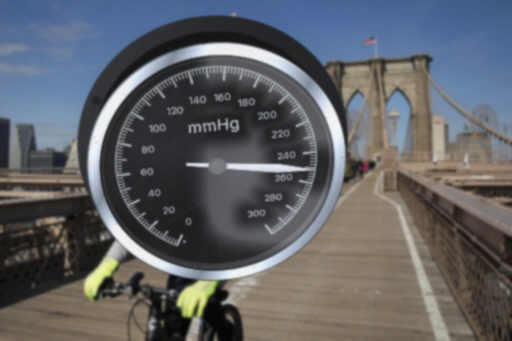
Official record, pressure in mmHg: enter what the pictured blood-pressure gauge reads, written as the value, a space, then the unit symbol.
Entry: 250 mmHg
